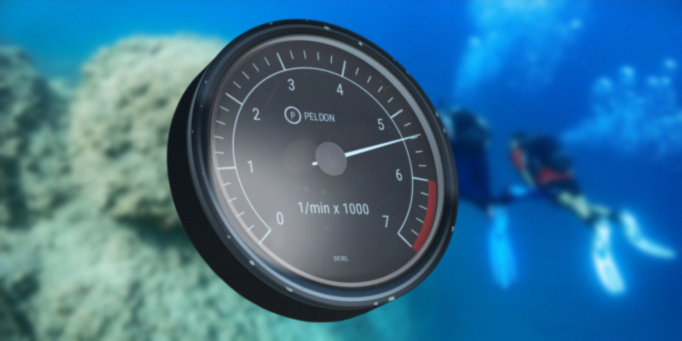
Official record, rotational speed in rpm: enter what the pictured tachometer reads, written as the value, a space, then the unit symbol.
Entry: 5400 rpm
